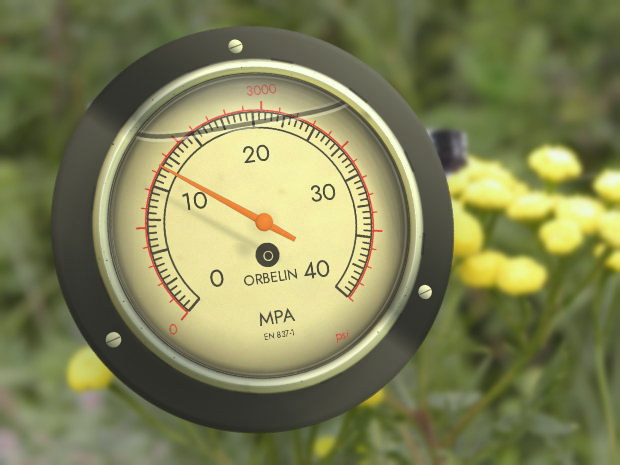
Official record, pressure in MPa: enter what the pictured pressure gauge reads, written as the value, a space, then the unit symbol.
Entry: 11.5 MPa
